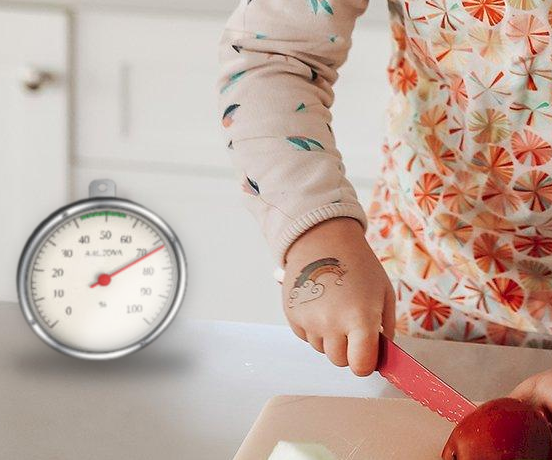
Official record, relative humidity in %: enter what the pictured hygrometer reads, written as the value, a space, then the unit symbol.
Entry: 72 %
